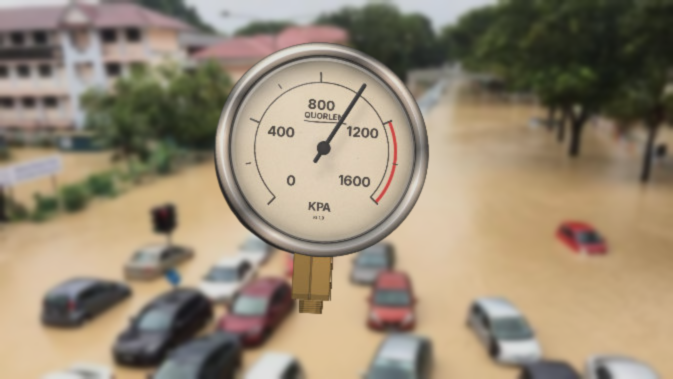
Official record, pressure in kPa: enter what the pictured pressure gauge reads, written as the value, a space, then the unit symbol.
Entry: 1000 kPa
